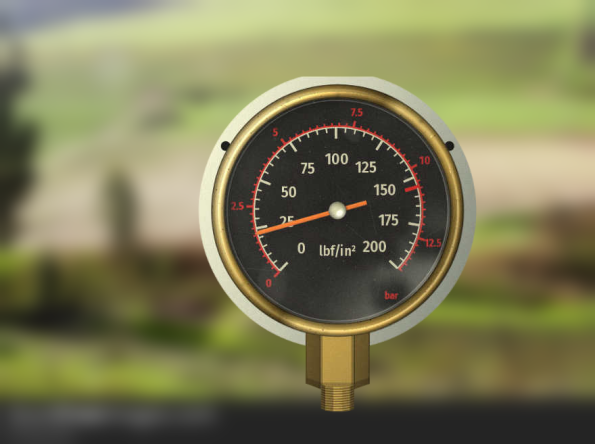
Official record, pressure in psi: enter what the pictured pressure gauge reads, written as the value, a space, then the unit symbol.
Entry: 22.5 psi
